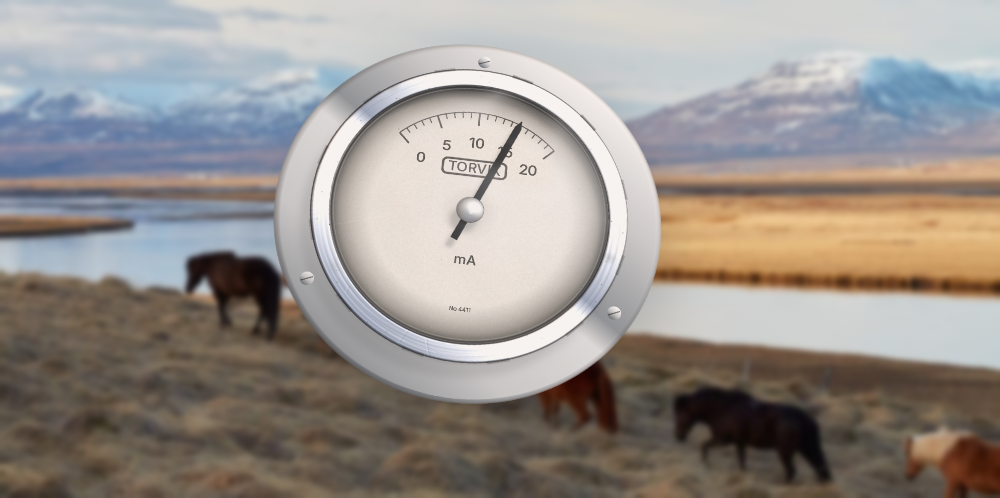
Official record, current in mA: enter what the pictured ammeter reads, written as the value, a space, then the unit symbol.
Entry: 15 mA
